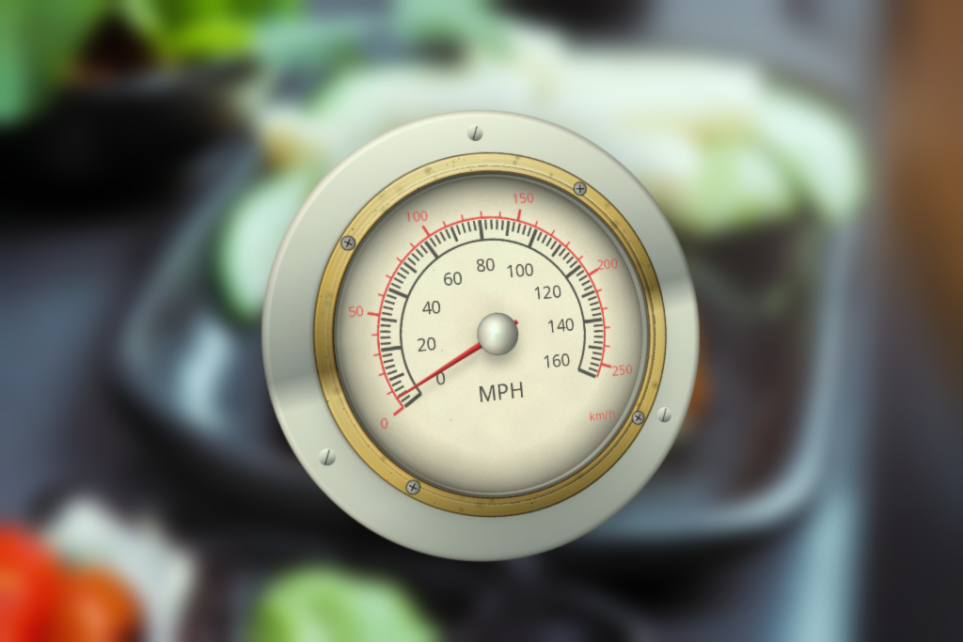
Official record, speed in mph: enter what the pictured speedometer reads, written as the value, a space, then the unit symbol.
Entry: 4 mph
